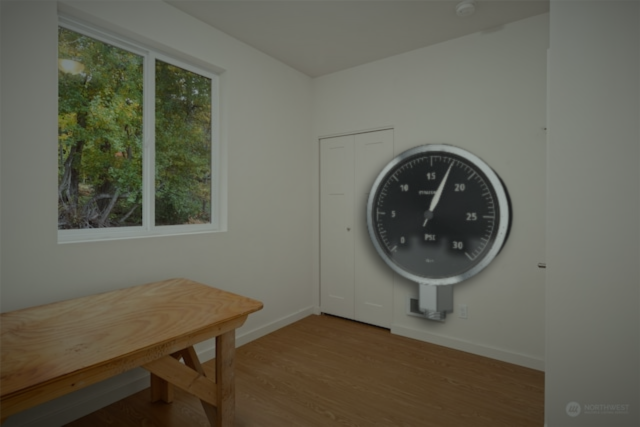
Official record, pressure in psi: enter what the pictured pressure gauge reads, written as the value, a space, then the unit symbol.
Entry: 17.5 psi
